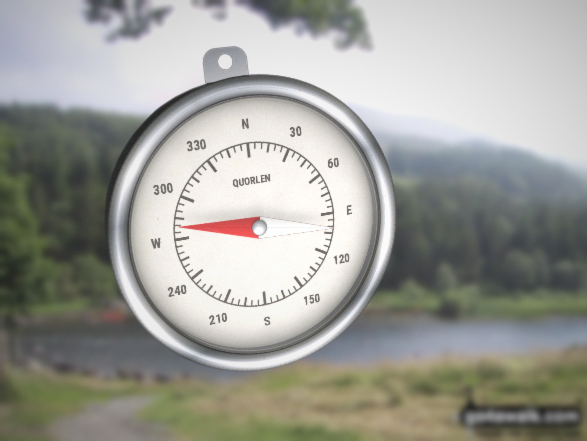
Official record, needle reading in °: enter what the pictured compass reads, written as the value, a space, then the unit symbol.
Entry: 280 °
